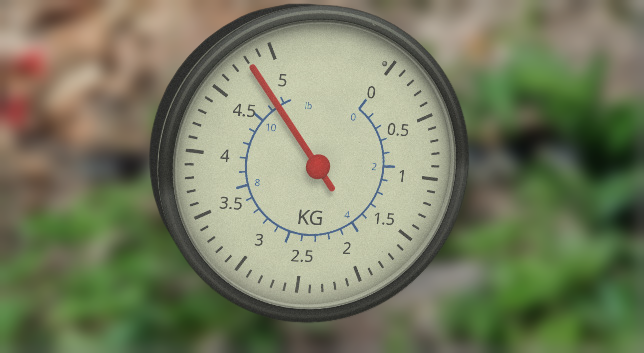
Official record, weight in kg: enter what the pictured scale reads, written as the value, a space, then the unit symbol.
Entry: 4.8 kg
